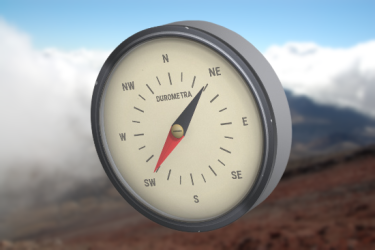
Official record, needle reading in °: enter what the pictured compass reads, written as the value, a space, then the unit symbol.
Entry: 225 °
